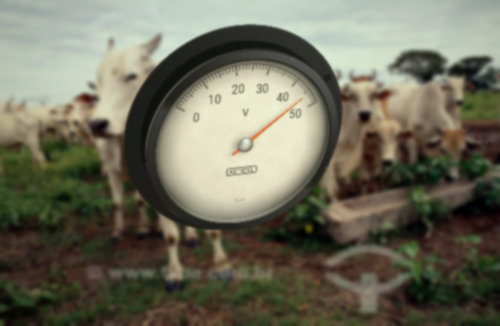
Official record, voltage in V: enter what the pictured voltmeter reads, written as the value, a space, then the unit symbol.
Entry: 45 V
